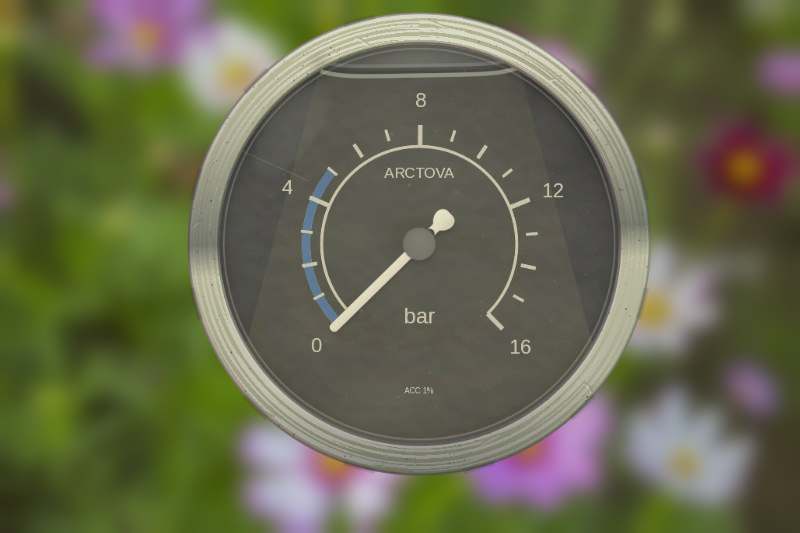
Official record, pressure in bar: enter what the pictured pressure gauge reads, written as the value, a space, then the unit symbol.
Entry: 0 bar
